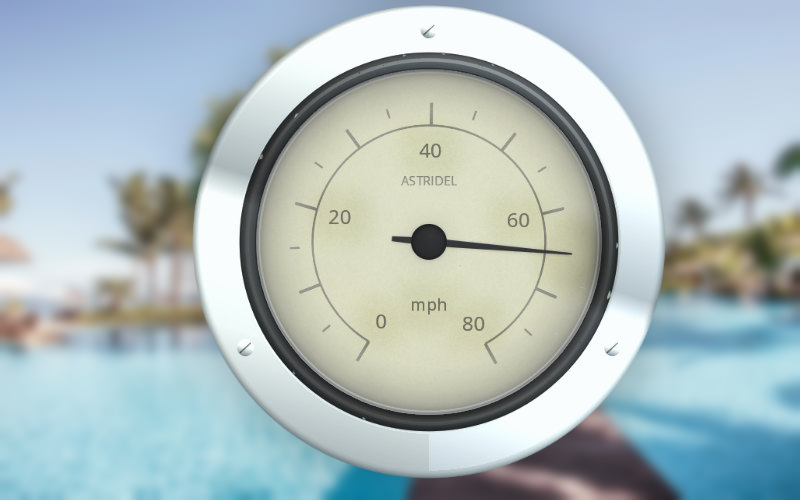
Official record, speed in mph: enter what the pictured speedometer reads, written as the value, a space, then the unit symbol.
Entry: 65 mph
